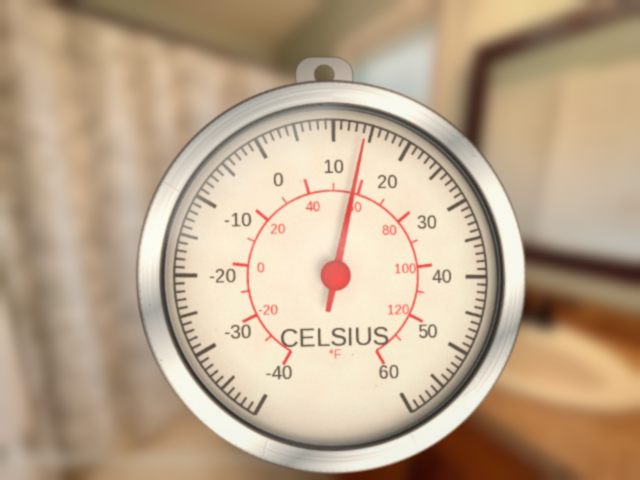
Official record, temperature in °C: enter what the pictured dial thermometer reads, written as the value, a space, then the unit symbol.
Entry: 14 °C
